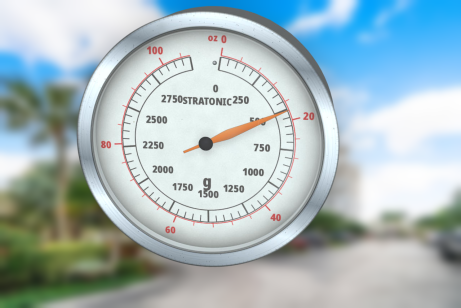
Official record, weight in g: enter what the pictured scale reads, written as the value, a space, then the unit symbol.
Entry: 500 g
